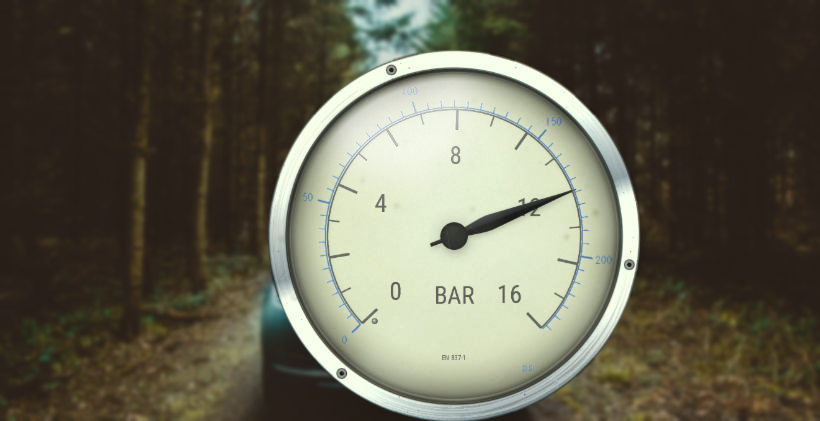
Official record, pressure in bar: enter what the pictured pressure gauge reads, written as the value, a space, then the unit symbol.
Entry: 12 bar
